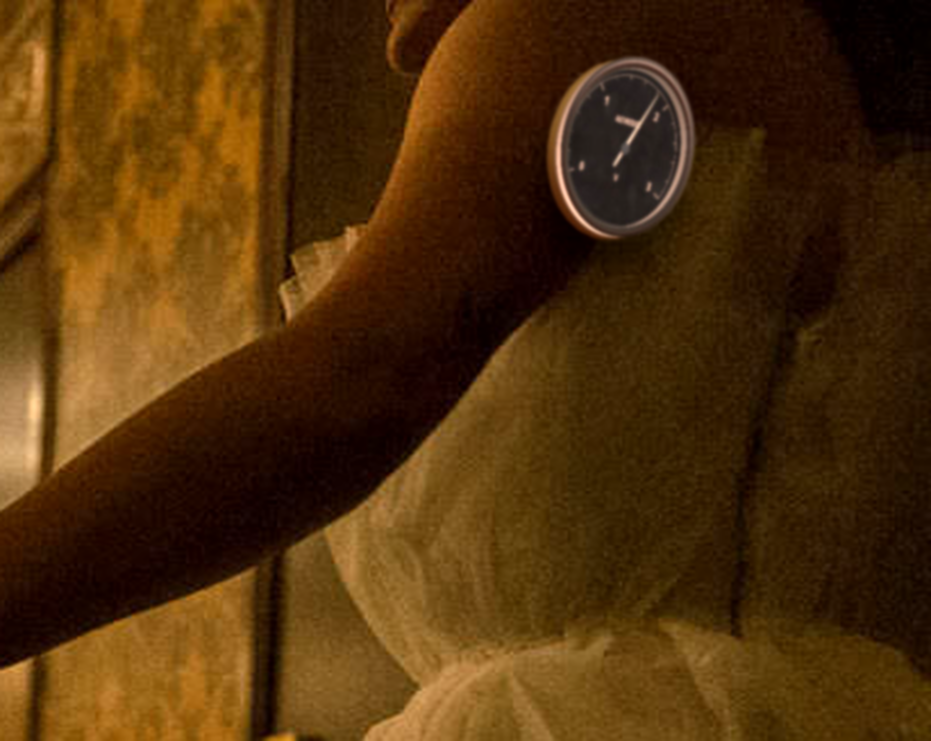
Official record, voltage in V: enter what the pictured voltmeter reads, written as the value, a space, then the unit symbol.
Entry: 1.8 V
